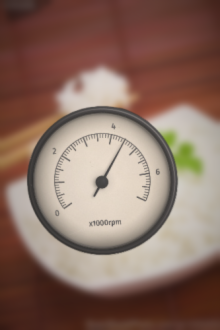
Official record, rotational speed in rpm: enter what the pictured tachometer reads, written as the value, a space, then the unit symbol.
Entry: 4500 rpm
